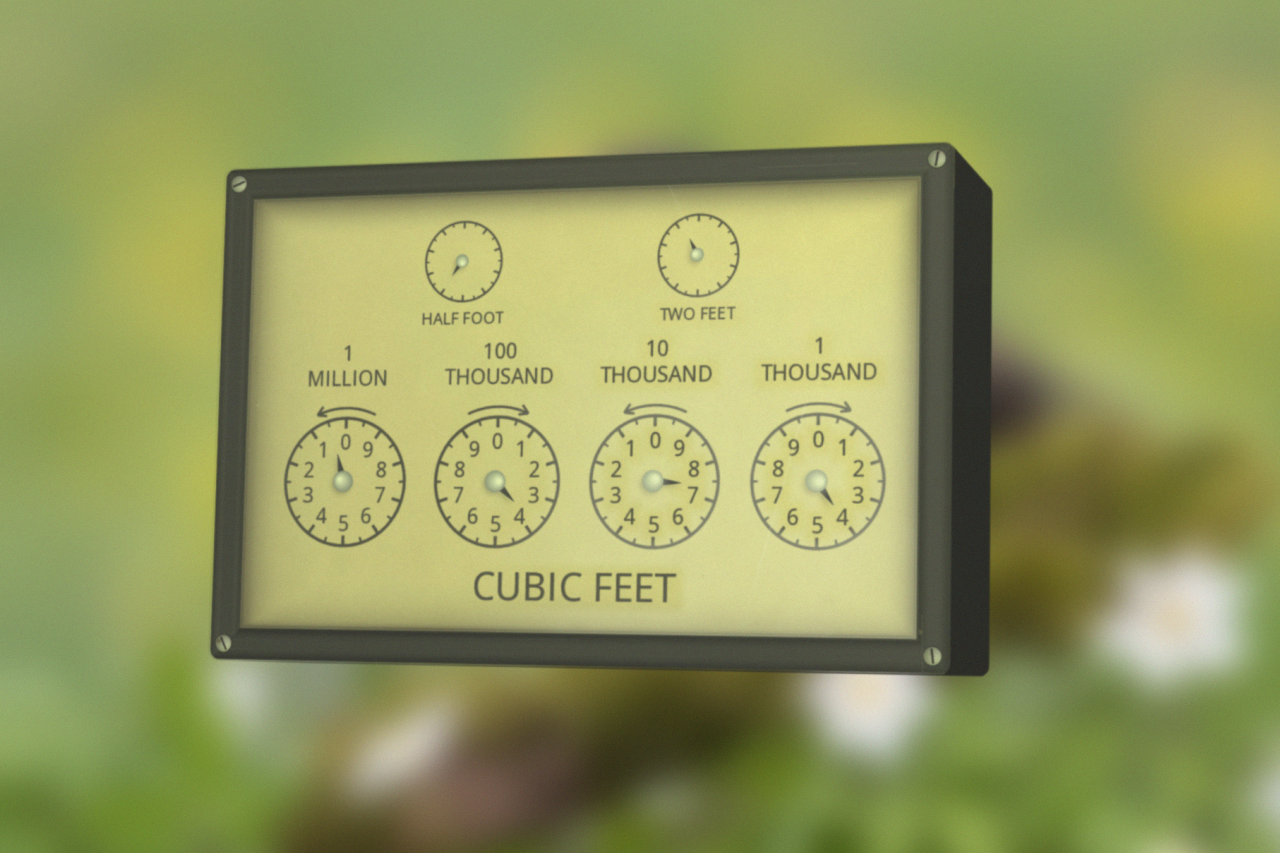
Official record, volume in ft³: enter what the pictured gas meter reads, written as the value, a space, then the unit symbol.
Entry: 37400 ft³
